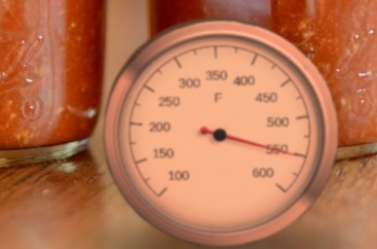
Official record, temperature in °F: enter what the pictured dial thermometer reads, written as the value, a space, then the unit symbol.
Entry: 550 °F
